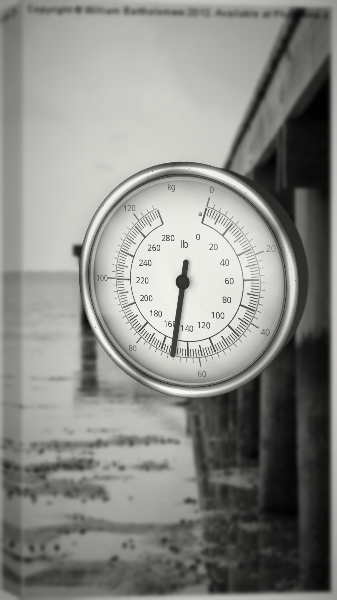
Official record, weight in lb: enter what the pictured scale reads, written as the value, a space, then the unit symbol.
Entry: 150 lb
